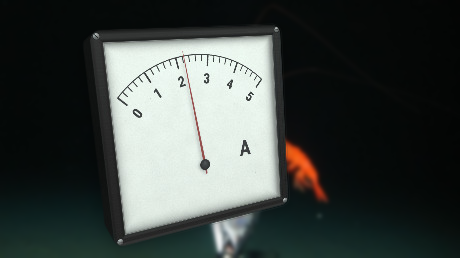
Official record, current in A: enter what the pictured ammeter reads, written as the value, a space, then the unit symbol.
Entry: 2.2 A
